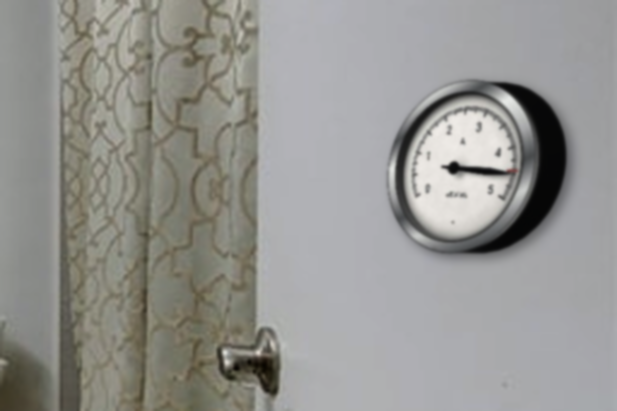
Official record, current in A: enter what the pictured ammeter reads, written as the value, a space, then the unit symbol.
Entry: 4.5 A
